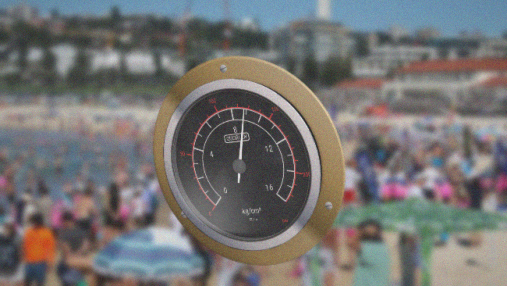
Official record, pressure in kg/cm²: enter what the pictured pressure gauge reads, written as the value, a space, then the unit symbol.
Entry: 9 kg/cm²
